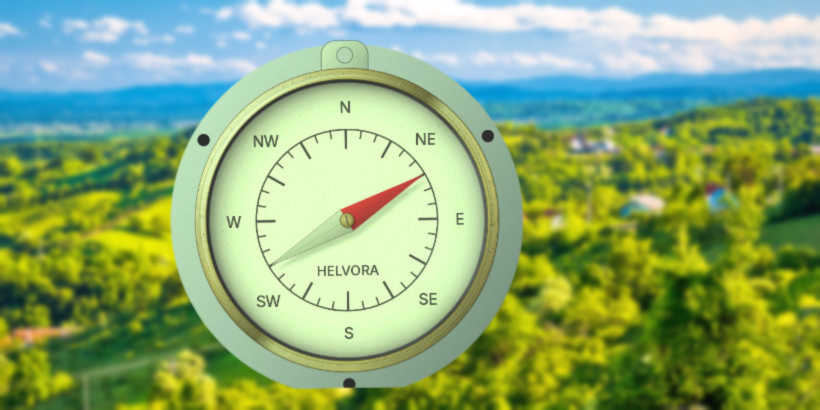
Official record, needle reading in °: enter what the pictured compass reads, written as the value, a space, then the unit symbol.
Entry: 60 °
